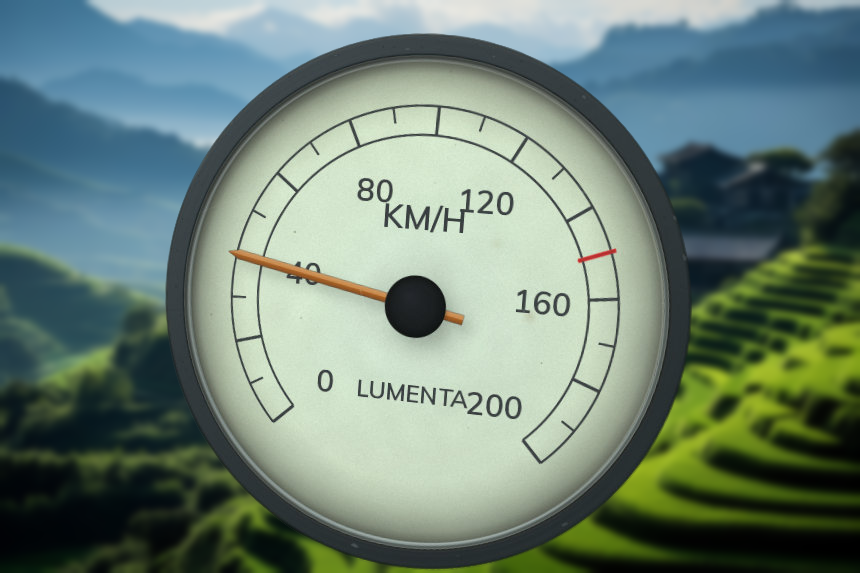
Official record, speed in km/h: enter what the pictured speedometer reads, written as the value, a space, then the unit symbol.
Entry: 40 km/h
